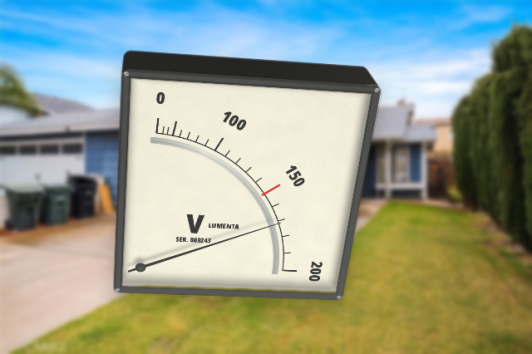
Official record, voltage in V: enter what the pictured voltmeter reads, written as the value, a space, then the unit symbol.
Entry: 170 V
